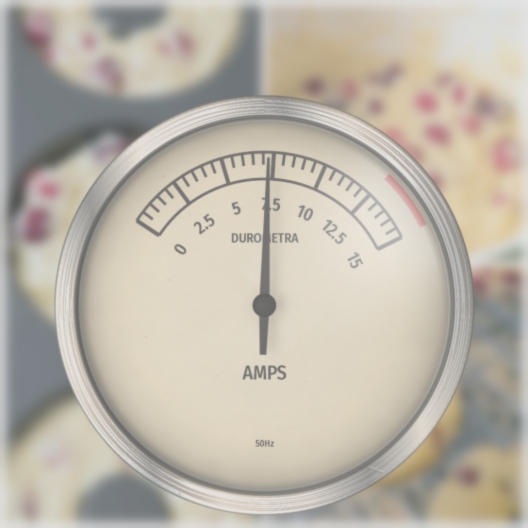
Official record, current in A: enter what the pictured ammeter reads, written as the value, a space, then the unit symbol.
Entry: 7.25 A
